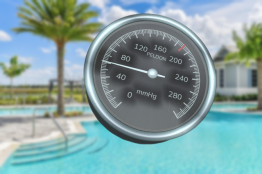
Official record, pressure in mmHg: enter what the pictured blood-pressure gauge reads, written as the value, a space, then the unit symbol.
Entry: 60 mmHg
